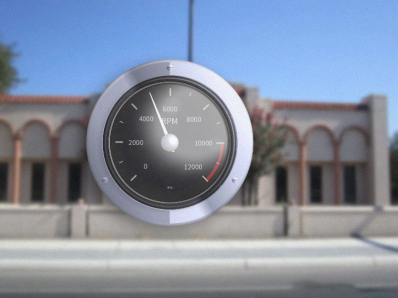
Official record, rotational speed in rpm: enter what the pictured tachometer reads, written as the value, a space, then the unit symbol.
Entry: 5000 rpm
